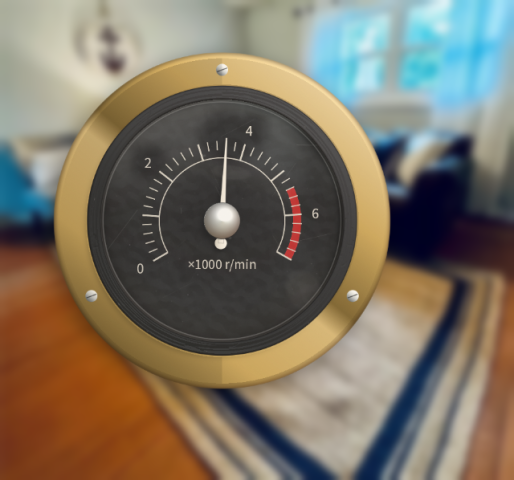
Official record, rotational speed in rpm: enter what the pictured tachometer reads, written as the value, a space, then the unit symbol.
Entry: 3600 rpm
